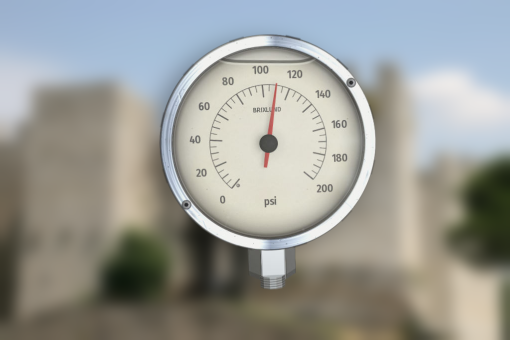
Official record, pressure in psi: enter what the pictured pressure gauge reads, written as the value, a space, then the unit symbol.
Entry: 110 psi
